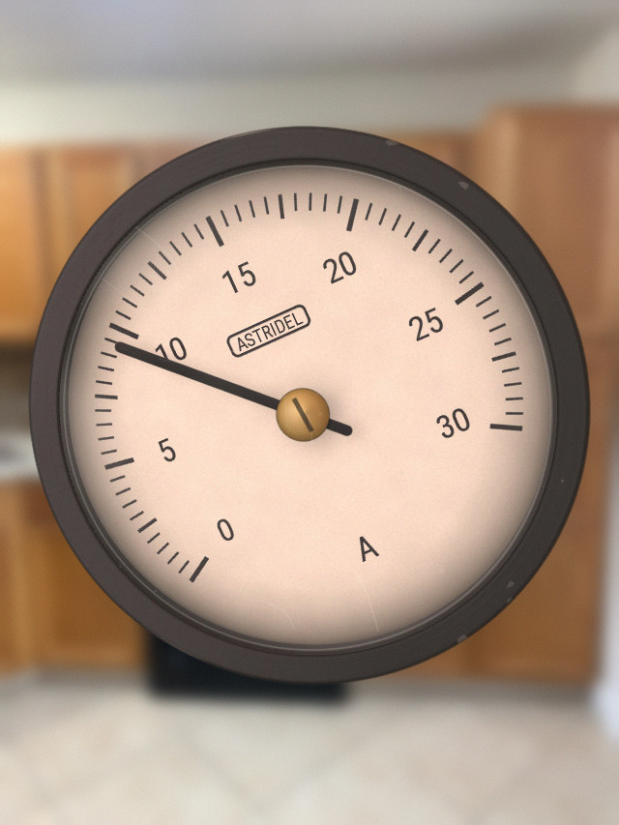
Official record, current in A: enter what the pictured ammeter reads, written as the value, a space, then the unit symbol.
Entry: 9.5 A
